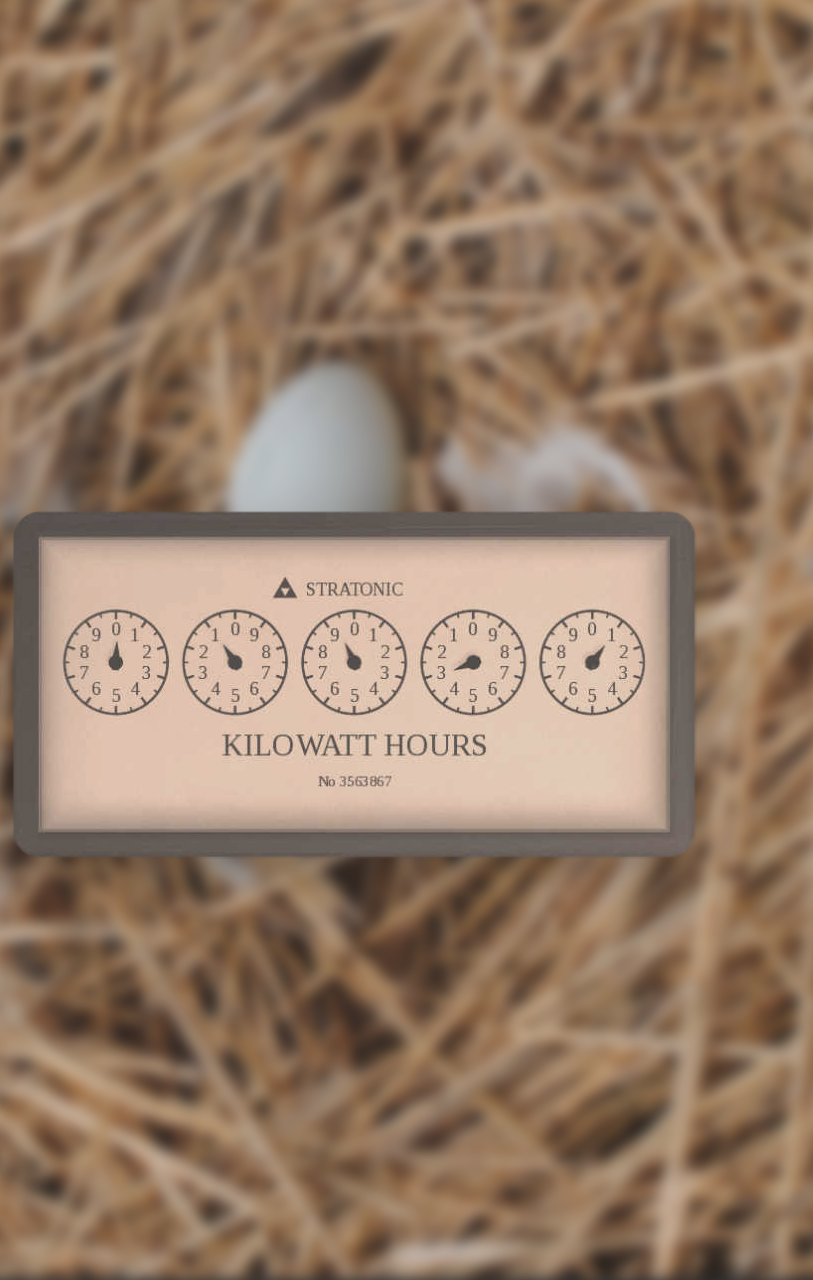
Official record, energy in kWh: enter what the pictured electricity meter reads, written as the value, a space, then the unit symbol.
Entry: 931 kWh
